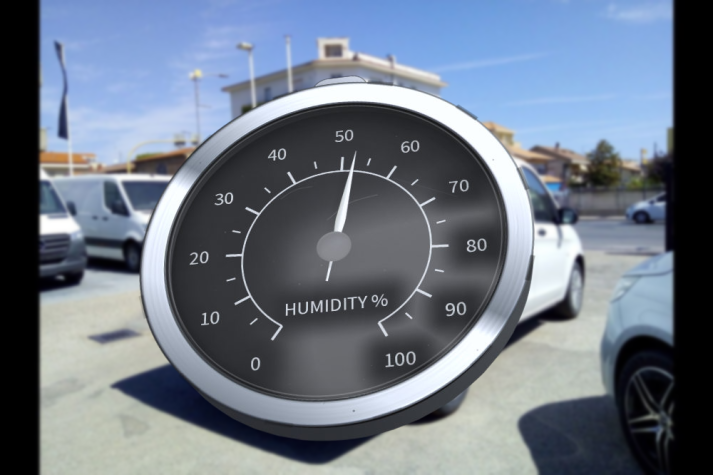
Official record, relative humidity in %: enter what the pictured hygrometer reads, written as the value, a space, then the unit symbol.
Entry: 52.5 %
